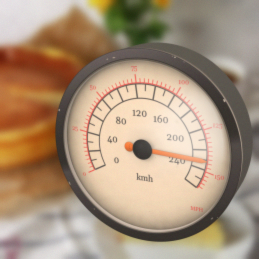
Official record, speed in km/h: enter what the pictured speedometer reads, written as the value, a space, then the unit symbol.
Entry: 230 km/h
